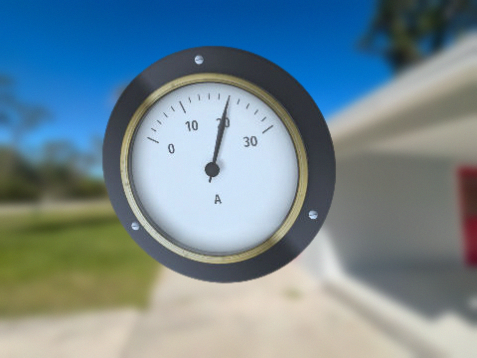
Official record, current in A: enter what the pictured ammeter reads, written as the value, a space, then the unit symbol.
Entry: 20 A
